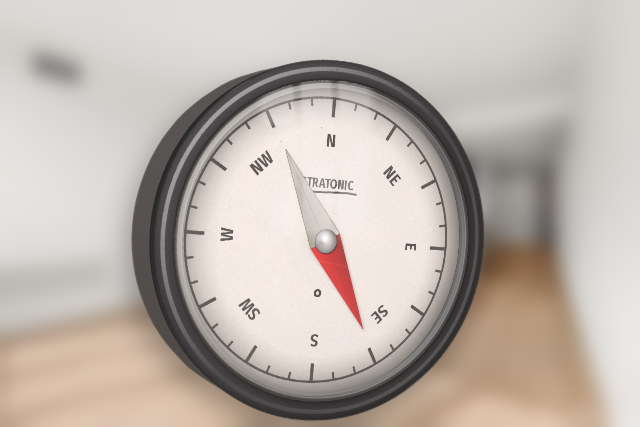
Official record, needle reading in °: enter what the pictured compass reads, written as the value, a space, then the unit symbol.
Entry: 150 °
